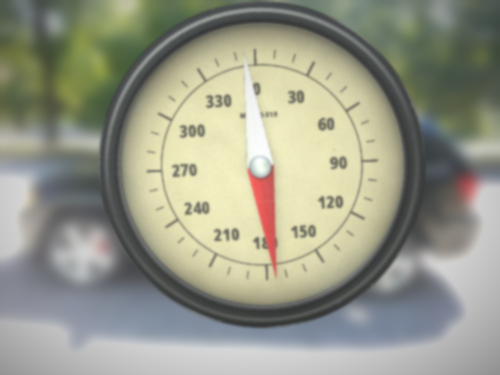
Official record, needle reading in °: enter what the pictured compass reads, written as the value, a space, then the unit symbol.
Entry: 175 °
